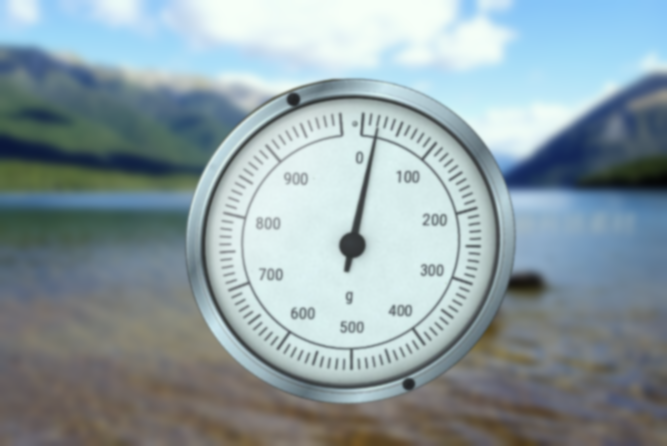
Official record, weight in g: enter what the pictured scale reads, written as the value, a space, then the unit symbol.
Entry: 20 g
